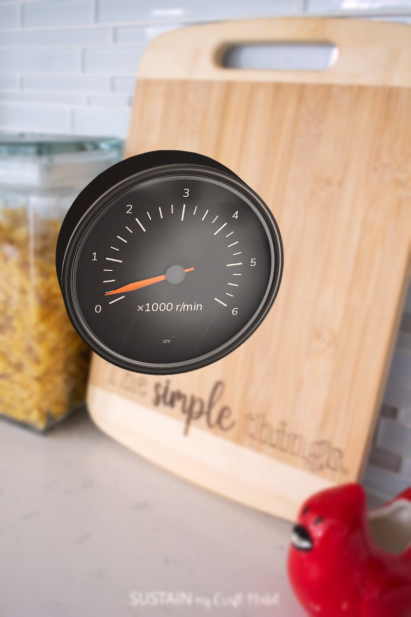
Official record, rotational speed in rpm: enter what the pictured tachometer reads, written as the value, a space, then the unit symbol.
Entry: 250 rpm
